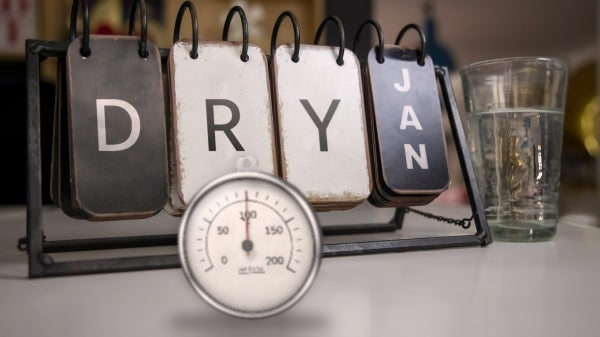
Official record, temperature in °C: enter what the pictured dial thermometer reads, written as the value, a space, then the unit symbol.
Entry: 100 °C
